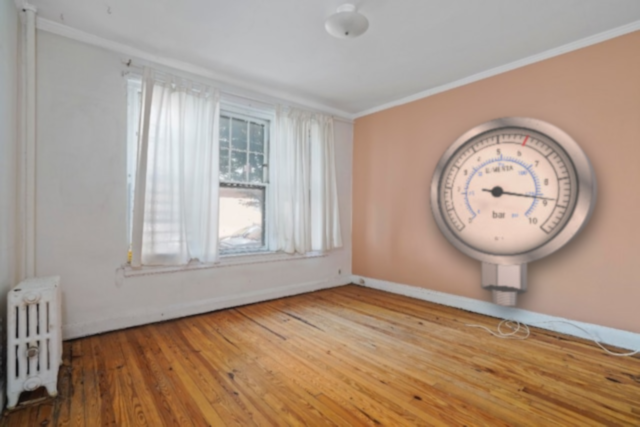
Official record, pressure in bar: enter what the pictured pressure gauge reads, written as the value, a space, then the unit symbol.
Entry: 8.8 bar
